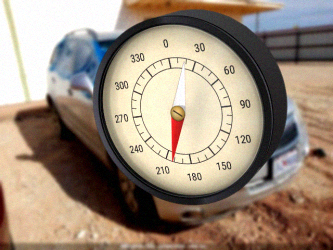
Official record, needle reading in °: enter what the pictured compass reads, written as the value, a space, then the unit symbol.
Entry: 200 °
